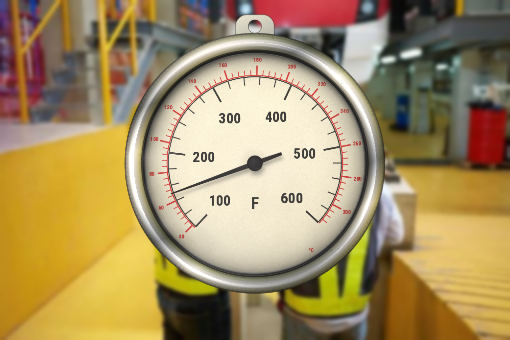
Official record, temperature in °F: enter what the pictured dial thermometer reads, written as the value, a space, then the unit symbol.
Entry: 150 °F
